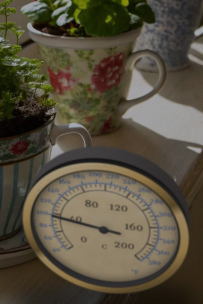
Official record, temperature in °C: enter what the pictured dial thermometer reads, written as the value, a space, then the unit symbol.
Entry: 40 °C
